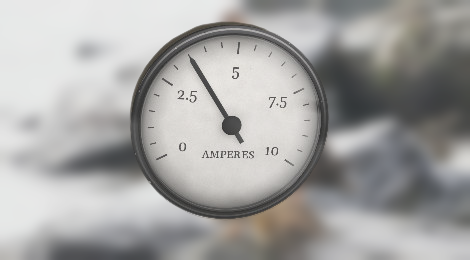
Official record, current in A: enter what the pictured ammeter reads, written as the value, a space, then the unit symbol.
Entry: 3.5 A
